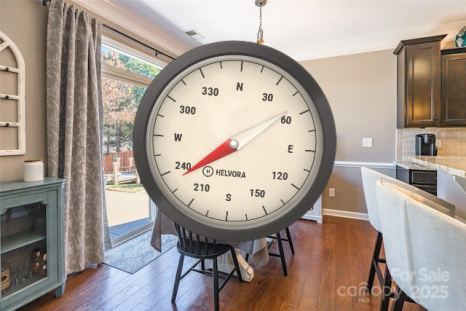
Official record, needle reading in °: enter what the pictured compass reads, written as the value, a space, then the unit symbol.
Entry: 232.5 °
